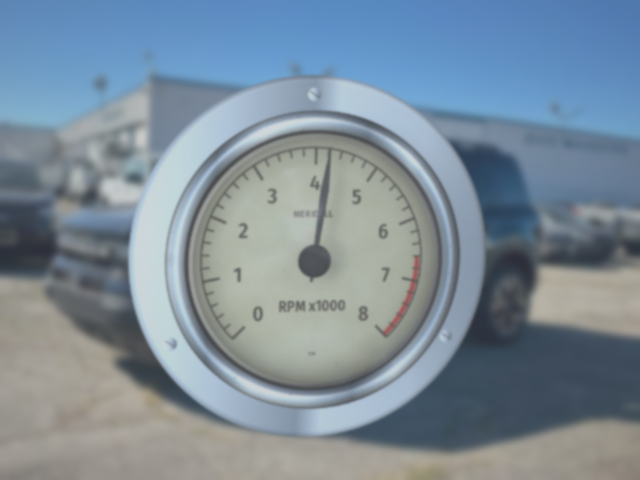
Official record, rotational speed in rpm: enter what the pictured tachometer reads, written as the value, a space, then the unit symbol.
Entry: 4200 rpm
